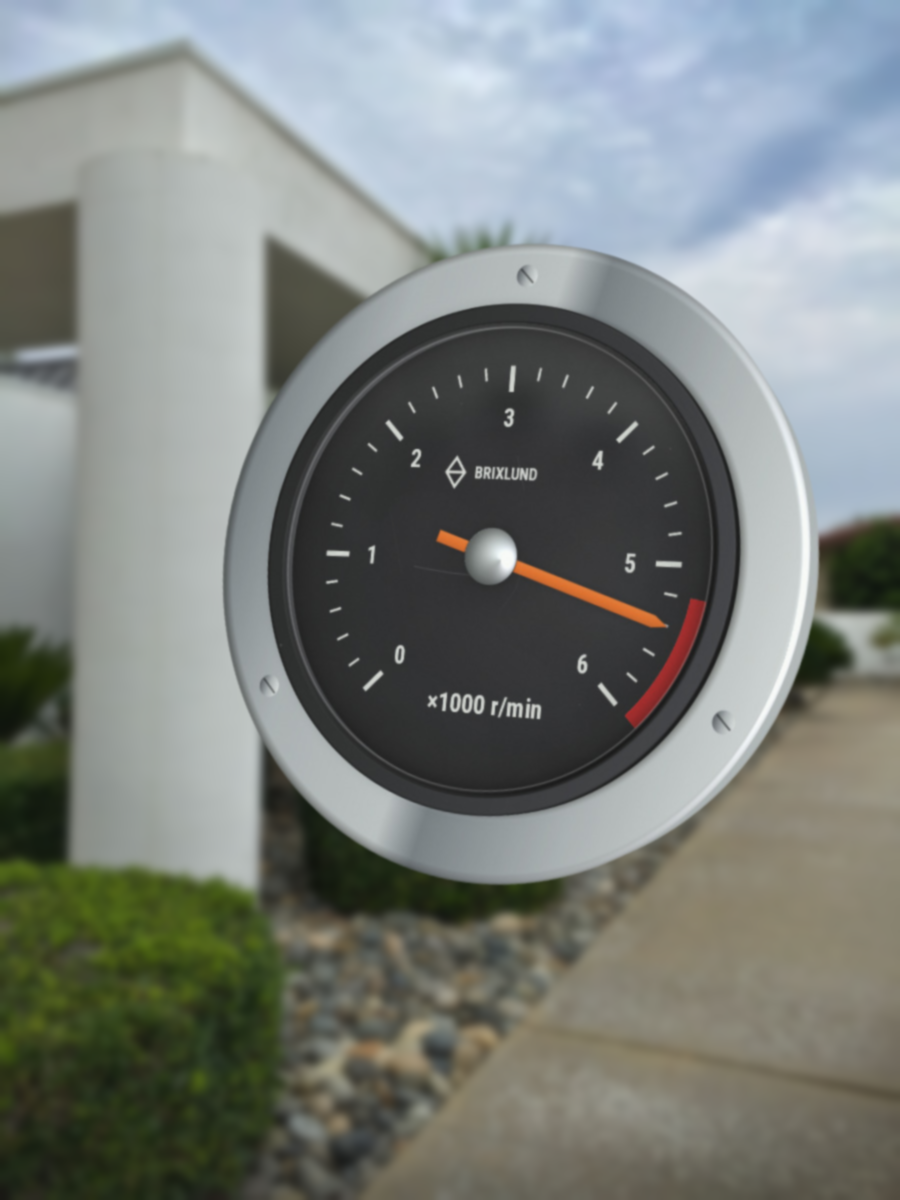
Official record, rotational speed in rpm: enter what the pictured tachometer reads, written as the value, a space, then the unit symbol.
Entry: 5400 rpm
